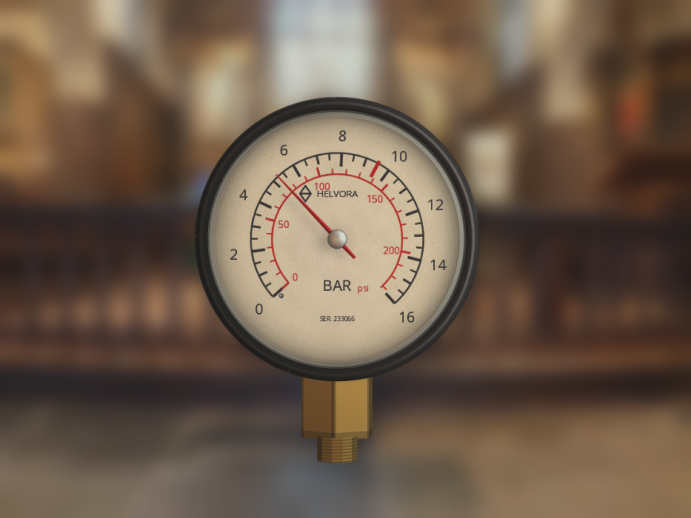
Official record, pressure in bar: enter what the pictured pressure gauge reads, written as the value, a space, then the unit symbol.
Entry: 5.25 bar
